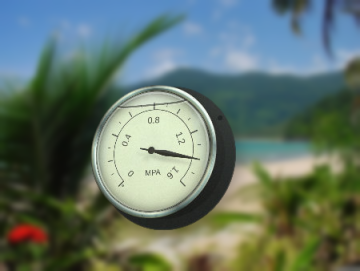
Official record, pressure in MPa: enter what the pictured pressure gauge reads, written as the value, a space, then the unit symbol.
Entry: 1.4 MPa
